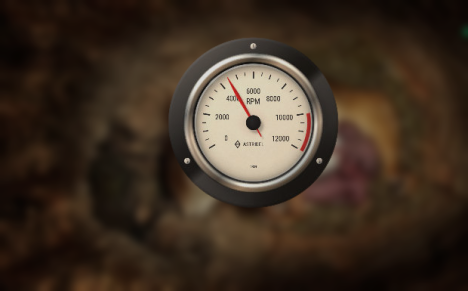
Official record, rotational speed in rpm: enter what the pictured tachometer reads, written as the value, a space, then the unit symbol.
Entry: 4500 rpm
